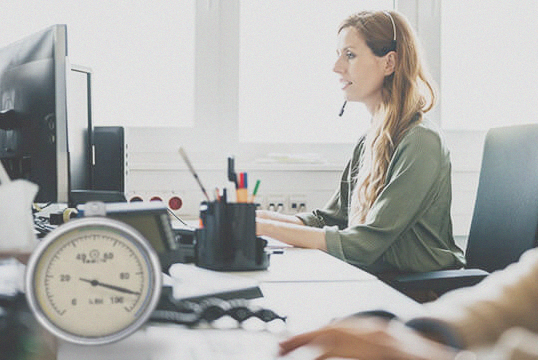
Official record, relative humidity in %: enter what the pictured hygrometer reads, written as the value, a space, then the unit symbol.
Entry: 90 %
